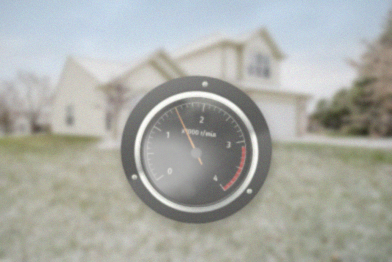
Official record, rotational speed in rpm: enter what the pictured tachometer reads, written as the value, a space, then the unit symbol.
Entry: 1500 rpm
